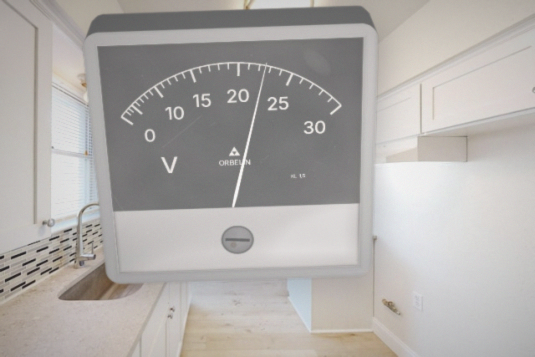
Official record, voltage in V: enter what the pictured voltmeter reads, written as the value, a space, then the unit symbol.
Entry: 22.5 V
